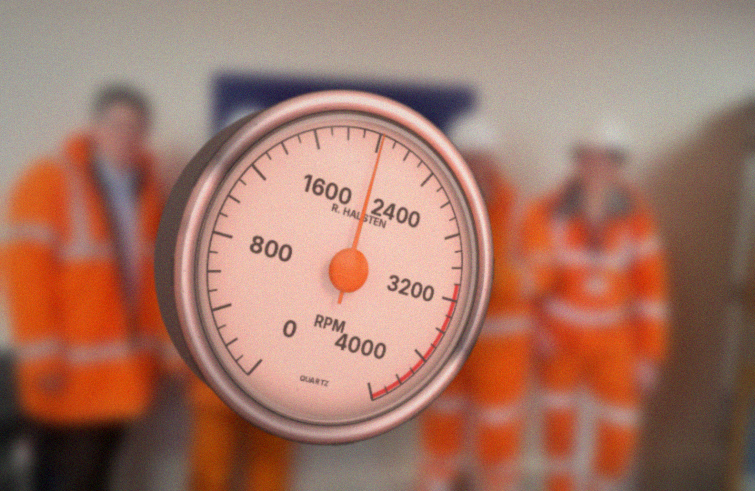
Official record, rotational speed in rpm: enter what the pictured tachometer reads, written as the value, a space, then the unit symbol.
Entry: 2000 rpm
